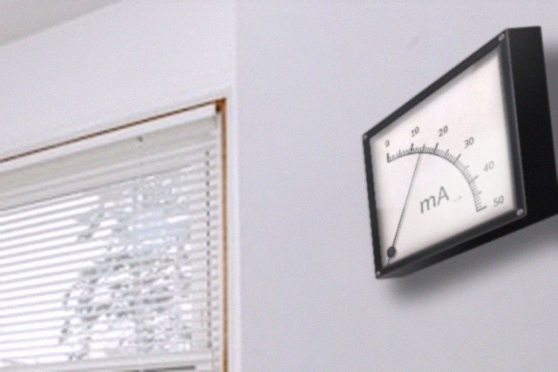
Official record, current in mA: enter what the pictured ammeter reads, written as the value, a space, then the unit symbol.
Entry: 15 mA
